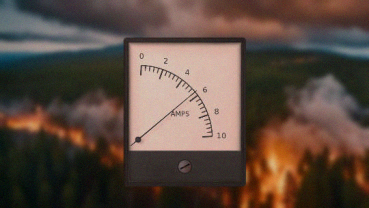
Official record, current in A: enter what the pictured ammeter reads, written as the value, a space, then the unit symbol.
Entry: 5.6 A
